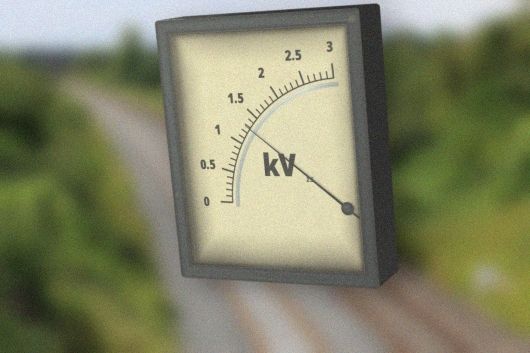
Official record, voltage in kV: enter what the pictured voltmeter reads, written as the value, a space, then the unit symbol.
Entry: 1.3 kV
